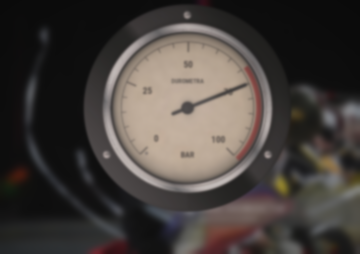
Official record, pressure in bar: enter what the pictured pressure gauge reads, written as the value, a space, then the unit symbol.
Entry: 75 bar
